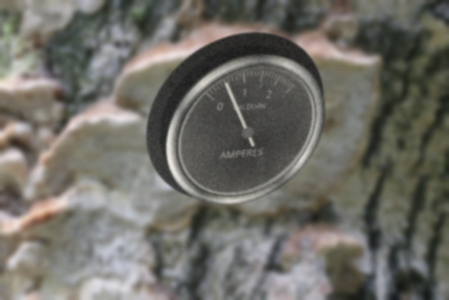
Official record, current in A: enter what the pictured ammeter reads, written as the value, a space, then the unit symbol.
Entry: 0.5 A
